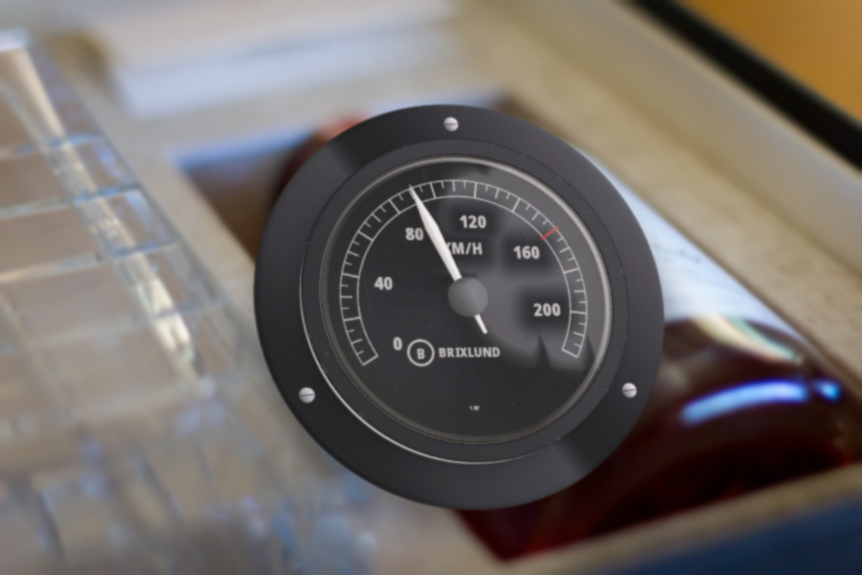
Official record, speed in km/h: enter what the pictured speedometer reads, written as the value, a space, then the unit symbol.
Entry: 90 km/h
